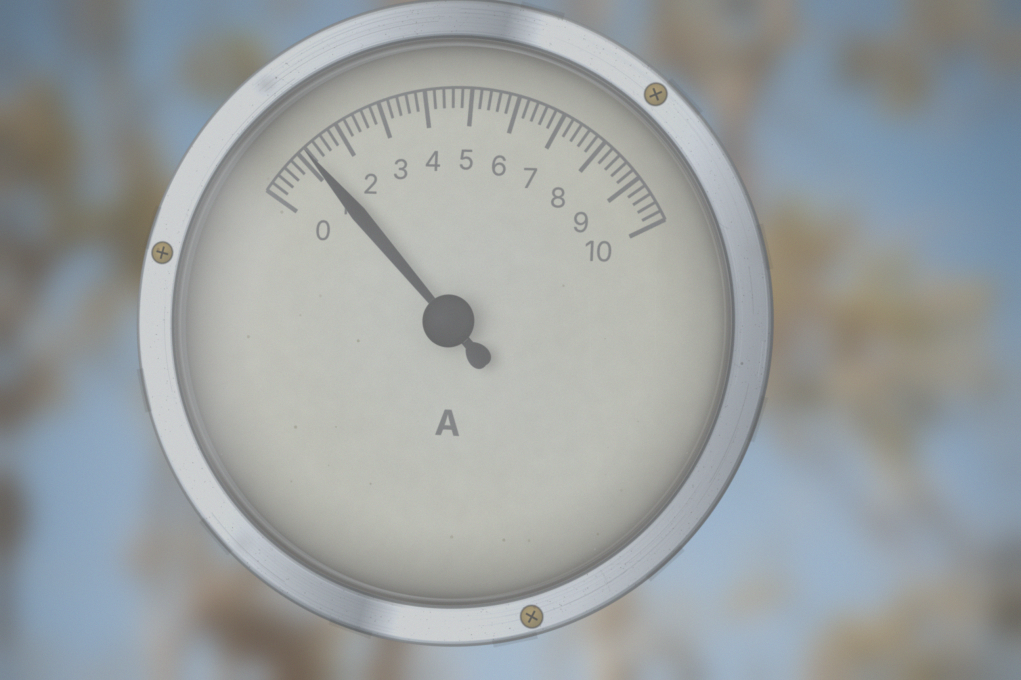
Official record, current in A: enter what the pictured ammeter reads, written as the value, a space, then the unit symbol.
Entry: 1.2 A
